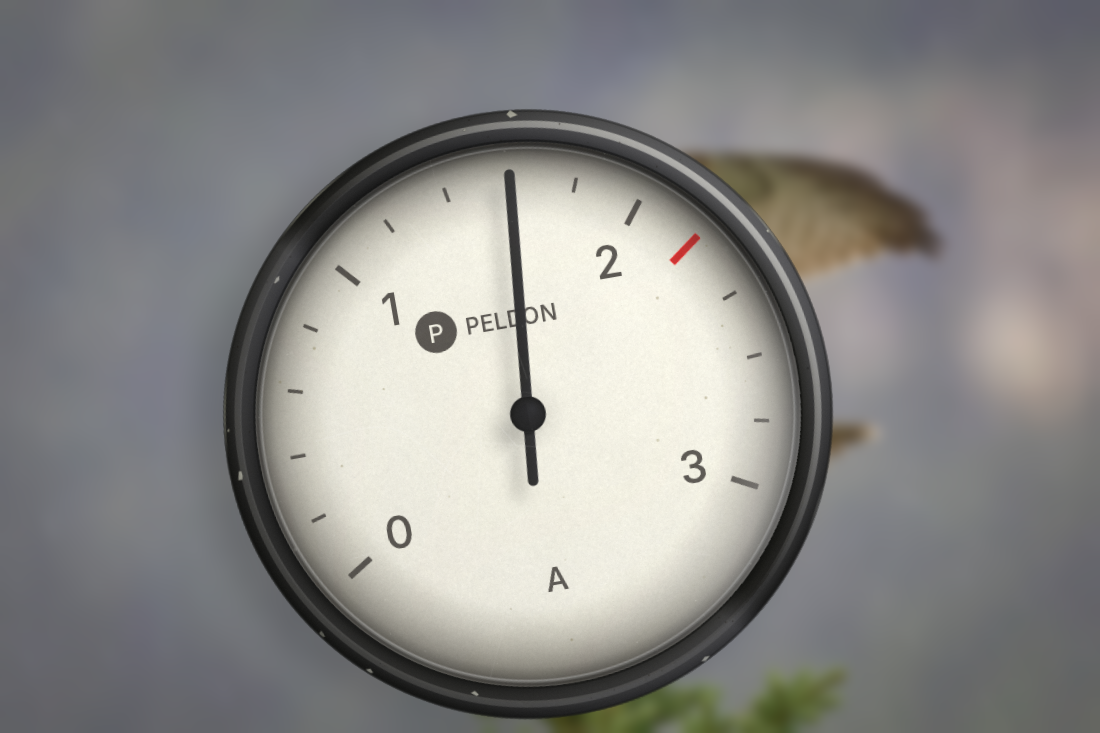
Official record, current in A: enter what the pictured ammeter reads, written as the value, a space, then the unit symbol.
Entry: 1.6 A
